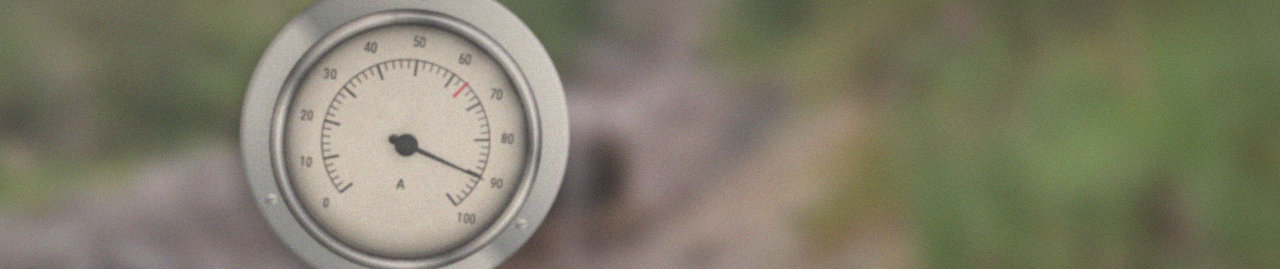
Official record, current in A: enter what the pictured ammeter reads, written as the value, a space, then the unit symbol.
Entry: 90 A
